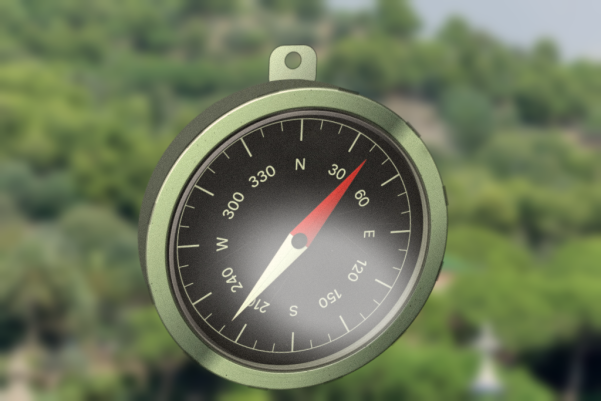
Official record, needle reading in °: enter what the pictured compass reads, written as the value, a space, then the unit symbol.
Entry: 40 °
